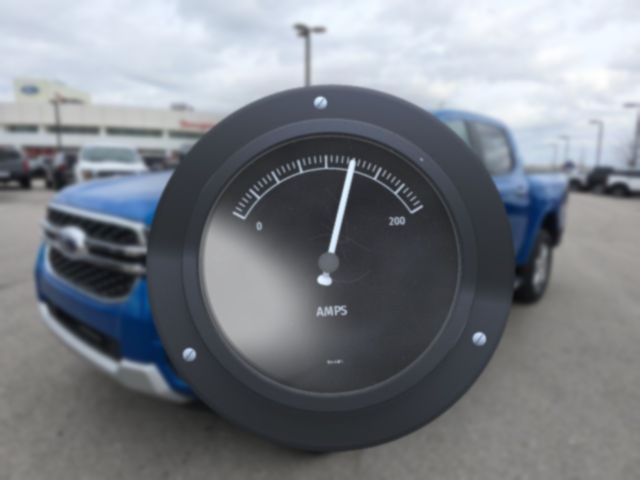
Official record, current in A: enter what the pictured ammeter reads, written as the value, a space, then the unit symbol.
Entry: 125 A
